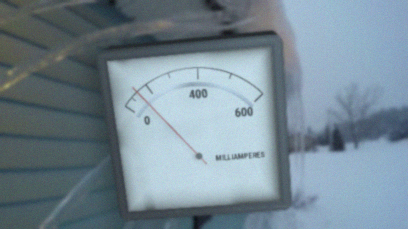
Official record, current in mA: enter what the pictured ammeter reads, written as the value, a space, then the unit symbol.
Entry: 150 mA
